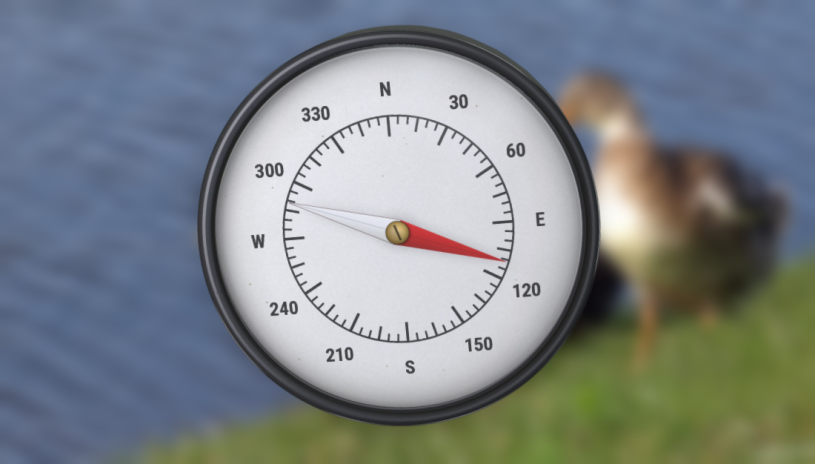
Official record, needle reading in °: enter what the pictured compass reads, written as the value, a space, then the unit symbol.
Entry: 110 °
